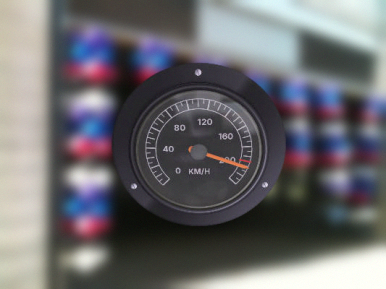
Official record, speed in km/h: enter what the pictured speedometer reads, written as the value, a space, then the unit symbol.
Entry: 200 km/h
